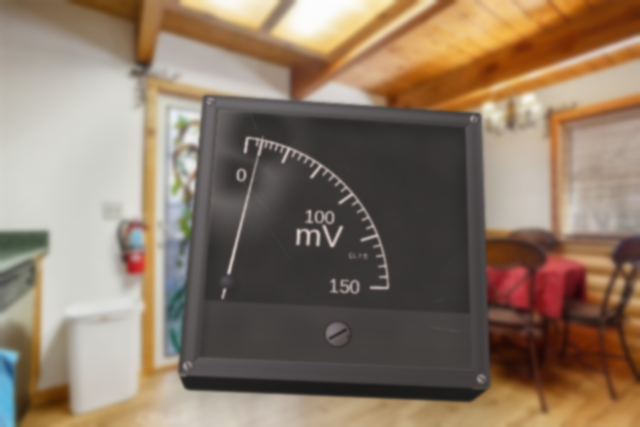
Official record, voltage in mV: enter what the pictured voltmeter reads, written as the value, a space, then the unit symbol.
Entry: 25 mV
